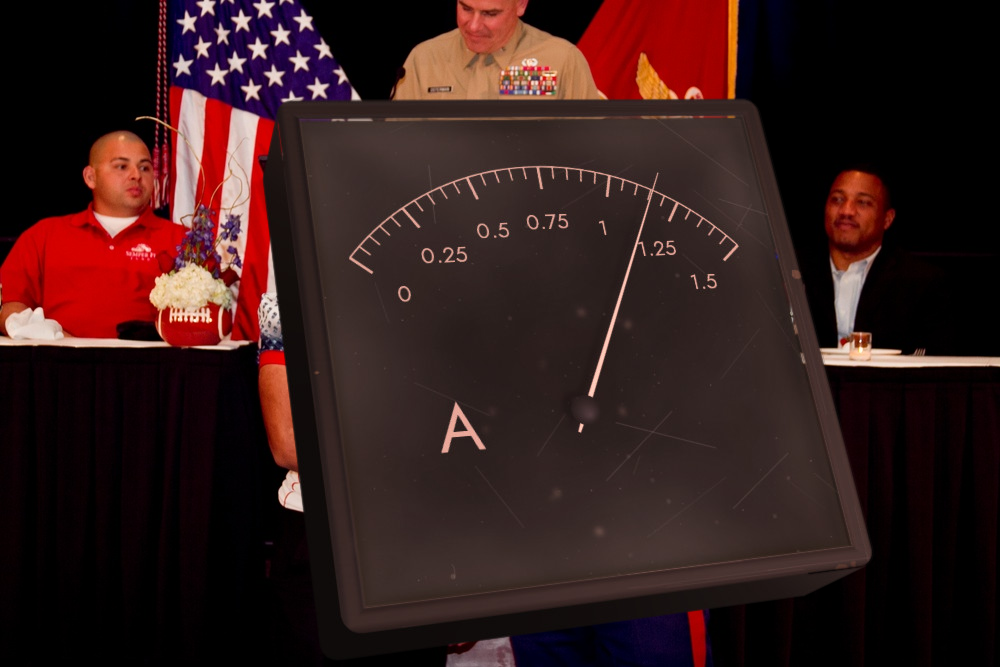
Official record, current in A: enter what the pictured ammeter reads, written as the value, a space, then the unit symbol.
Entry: 1.15 A
